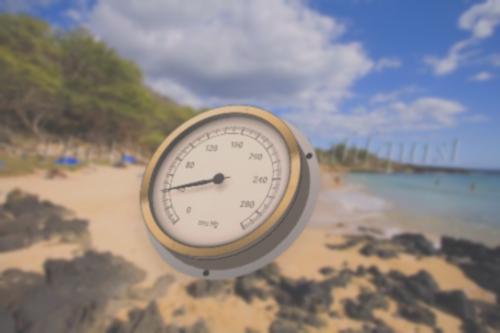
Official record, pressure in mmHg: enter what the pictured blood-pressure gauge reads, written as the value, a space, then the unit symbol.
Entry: 40 mmHg
